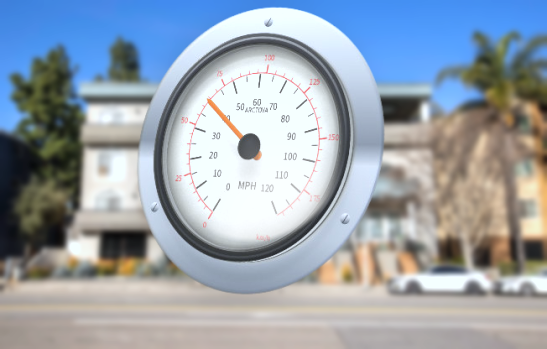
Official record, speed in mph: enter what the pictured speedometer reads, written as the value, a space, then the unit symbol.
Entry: 40 mph
